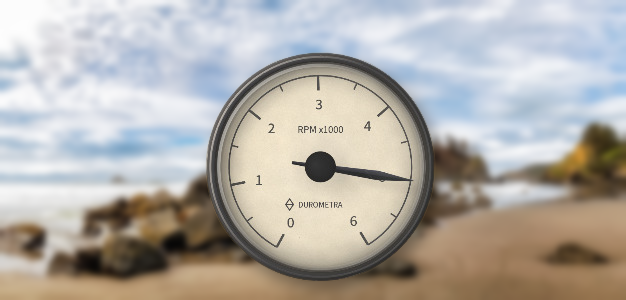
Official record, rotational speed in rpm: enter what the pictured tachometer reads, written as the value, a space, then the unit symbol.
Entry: 5000 rpm
